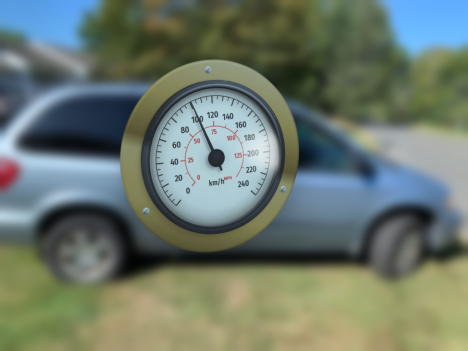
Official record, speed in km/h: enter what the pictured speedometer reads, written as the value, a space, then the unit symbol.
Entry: 100 km/h
